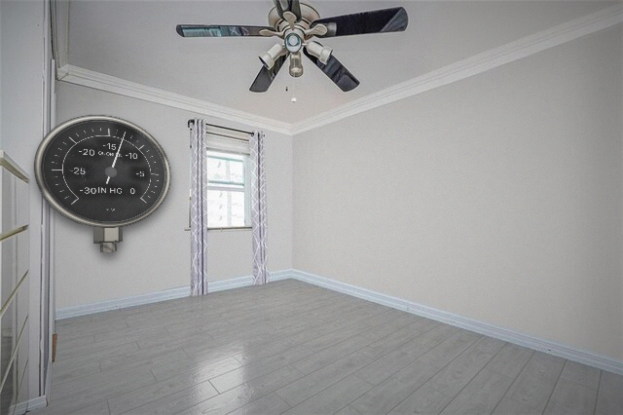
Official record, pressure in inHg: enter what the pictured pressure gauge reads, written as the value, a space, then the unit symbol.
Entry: -13 inHg
